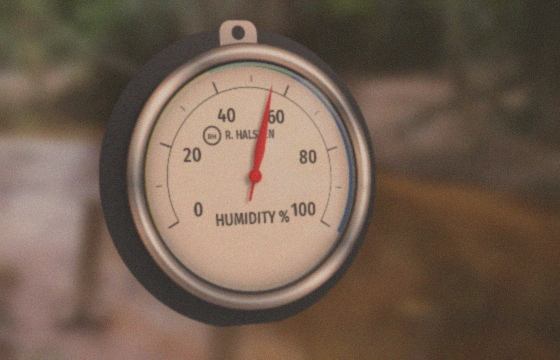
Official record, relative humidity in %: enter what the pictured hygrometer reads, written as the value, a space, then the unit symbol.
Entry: 55 %
